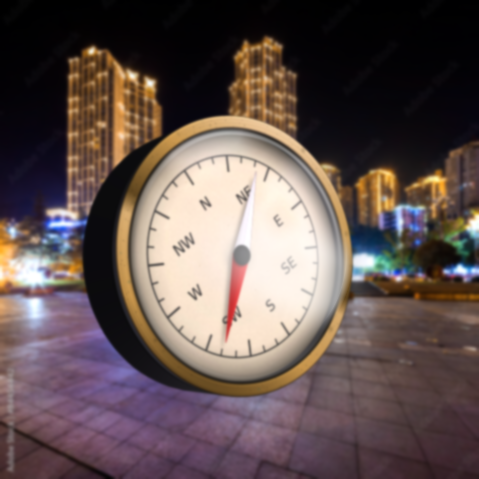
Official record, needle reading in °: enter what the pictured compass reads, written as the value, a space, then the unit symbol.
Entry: 230 °
